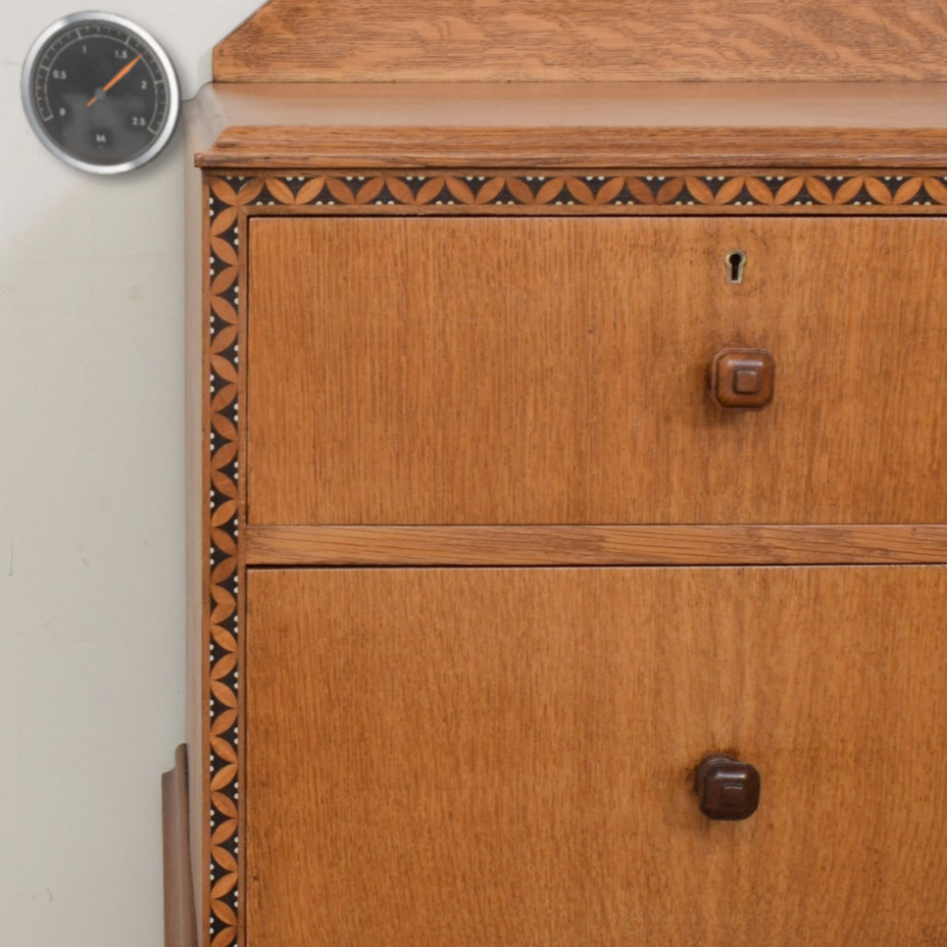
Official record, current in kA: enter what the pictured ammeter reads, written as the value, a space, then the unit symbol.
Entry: 1.7 kA
